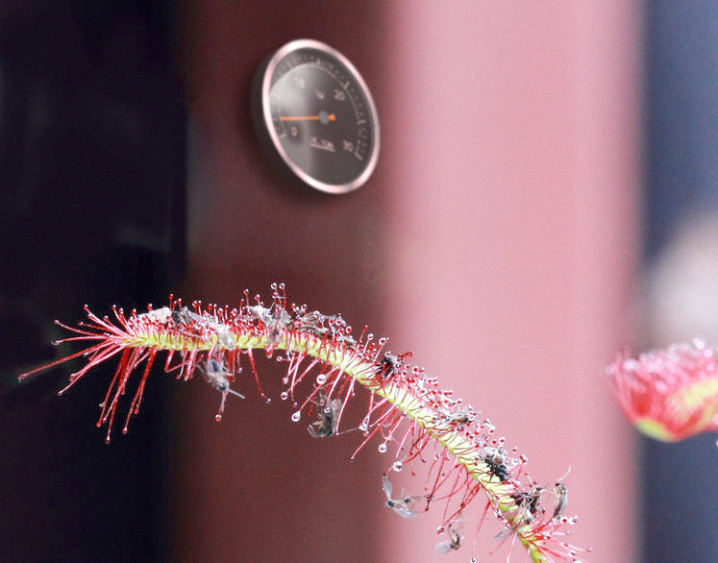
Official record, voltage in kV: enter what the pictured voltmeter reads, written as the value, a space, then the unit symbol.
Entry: 2 kV
